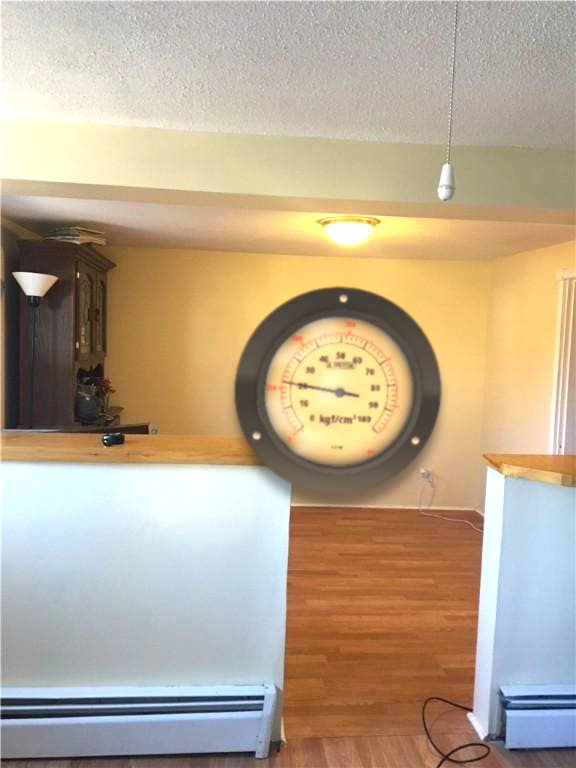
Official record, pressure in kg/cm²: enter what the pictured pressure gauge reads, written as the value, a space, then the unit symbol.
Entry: 20 kg/cm²
